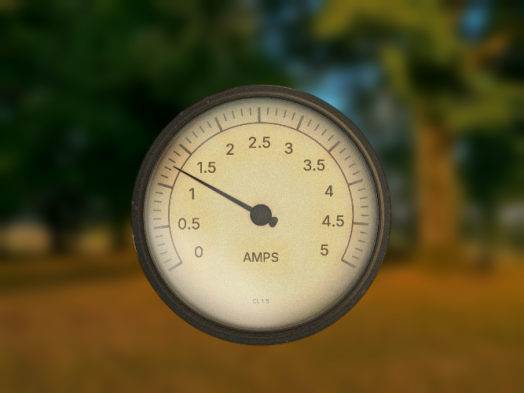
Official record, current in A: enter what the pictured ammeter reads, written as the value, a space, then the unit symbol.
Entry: 1.25 A
